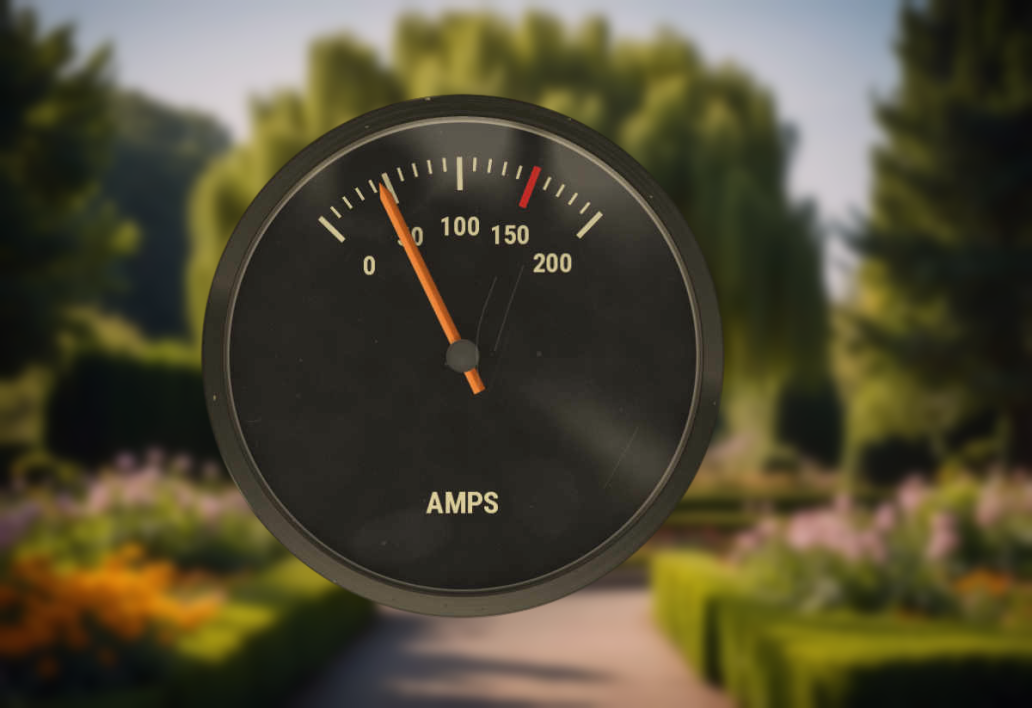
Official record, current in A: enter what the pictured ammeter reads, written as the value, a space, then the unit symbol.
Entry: 45 A
